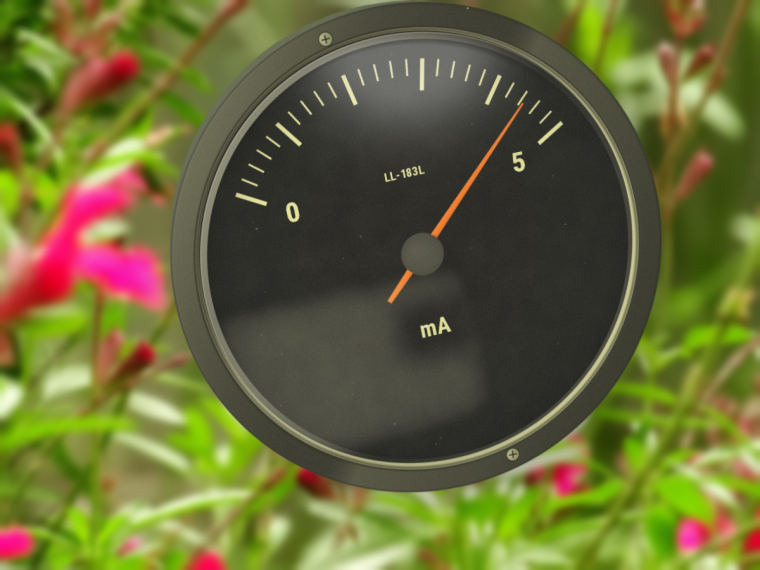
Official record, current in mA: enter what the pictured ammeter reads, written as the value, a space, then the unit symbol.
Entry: 4.4 mA
